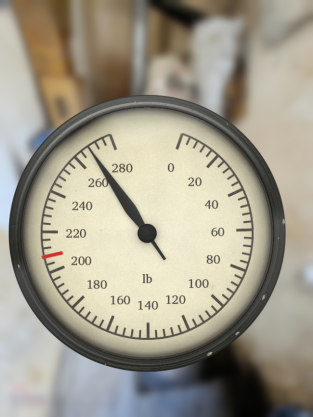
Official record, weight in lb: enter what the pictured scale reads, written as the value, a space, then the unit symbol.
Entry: 268 lb
